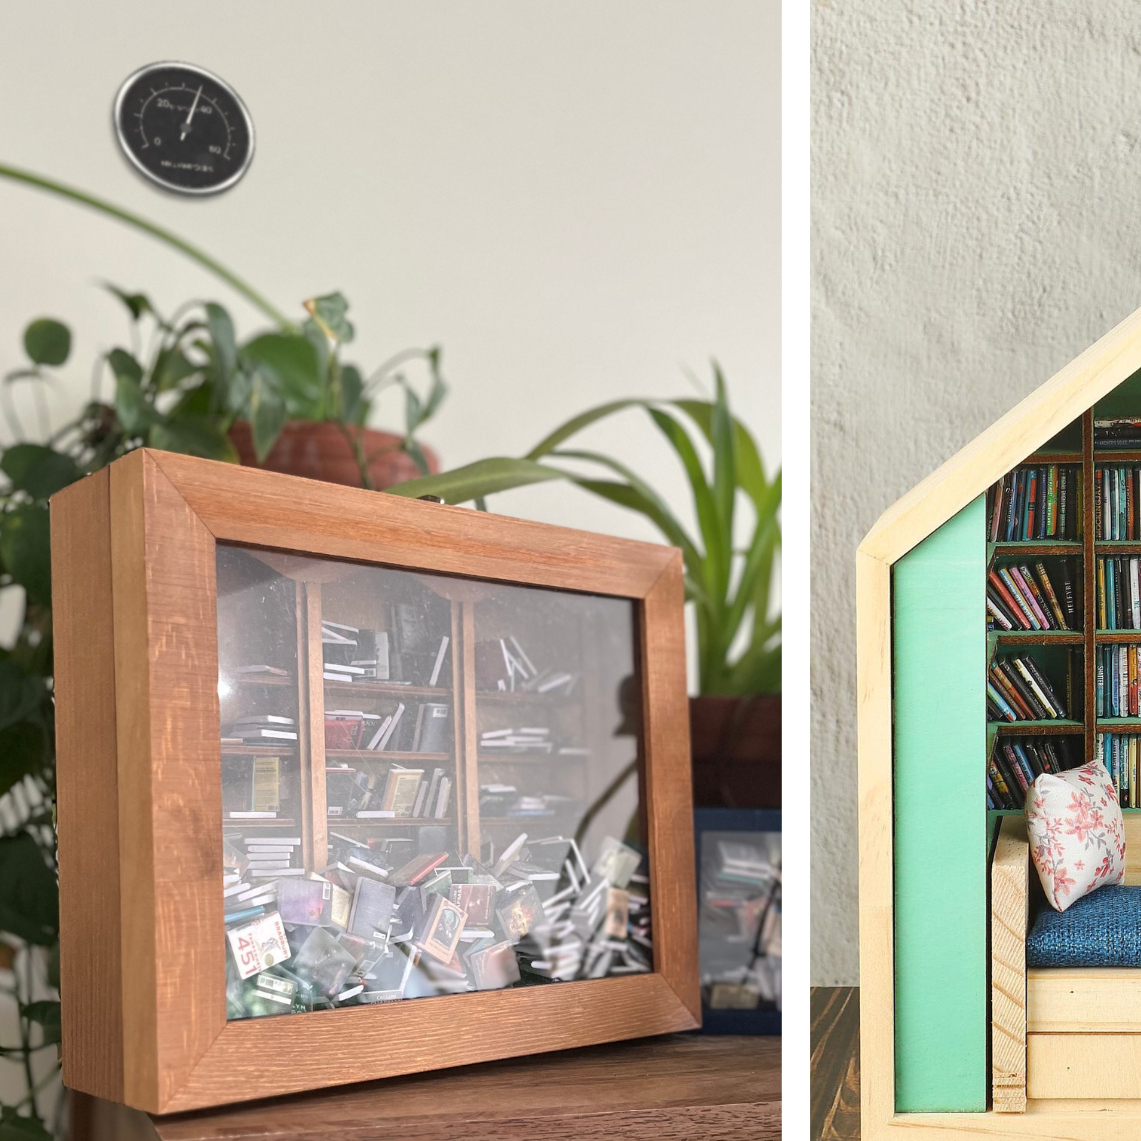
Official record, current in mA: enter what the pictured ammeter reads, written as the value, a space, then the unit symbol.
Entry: 35 mA
